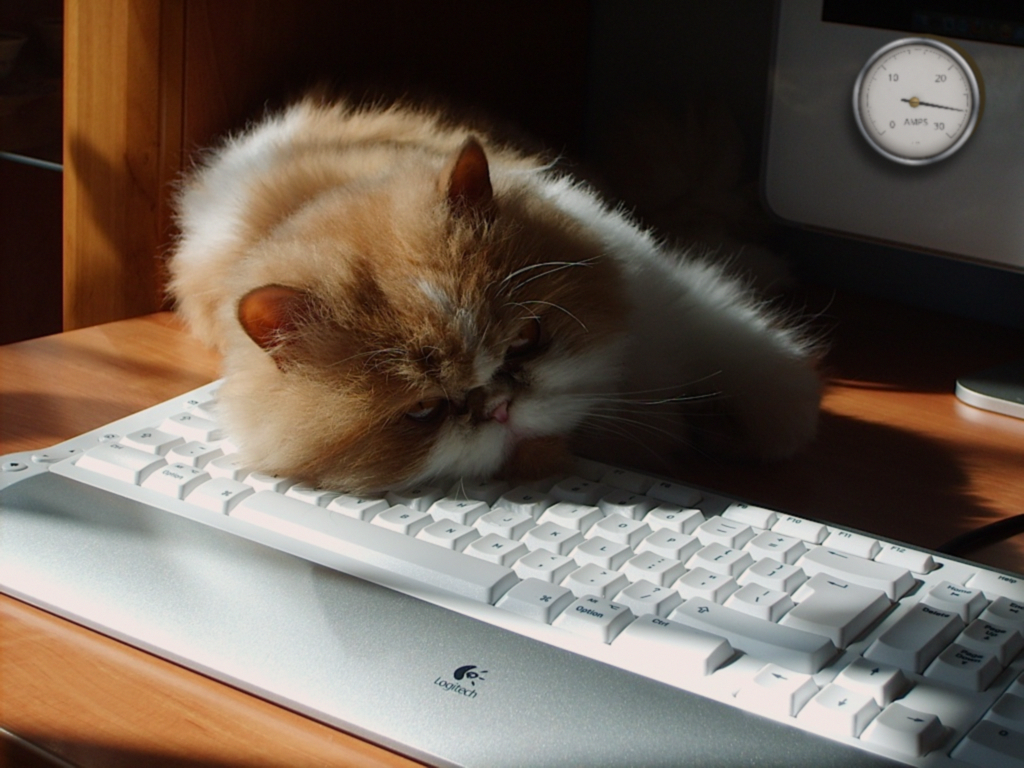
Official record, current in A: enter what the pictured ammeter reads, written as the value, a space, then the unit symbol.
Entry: 26 A
